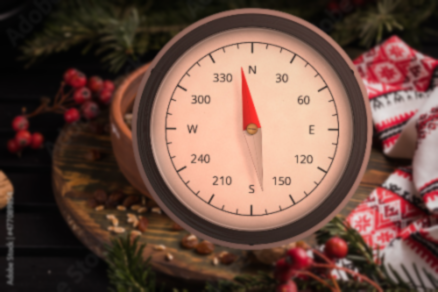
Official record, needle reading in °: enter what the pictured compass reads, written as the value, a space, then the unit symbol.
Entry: 350 °
